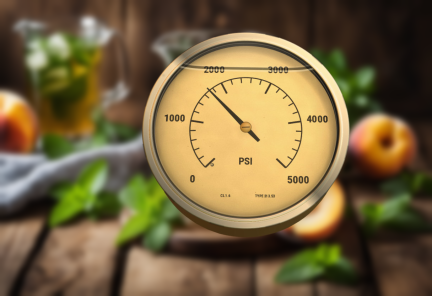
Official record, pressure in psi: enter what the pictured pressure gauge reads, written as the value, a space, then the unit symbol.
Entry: 1700 psi
